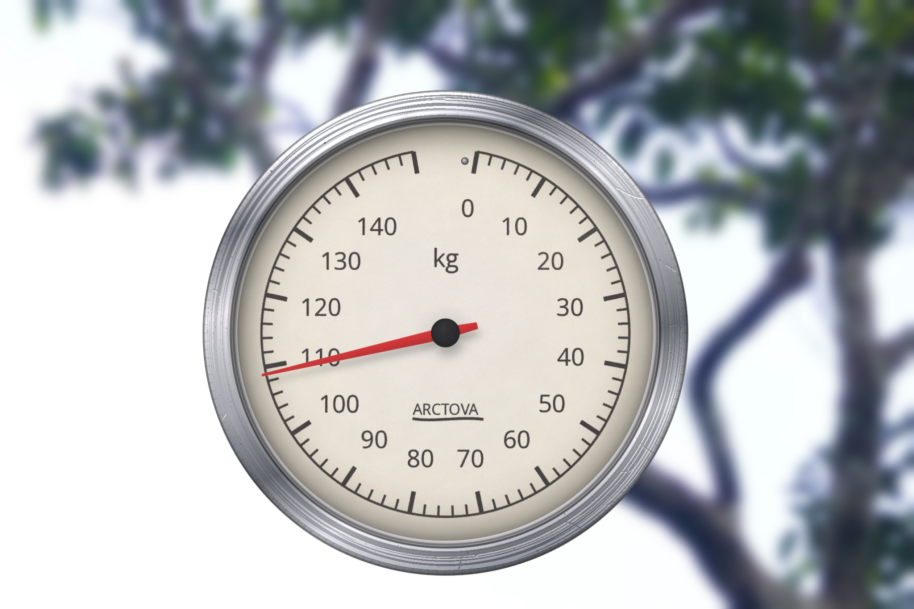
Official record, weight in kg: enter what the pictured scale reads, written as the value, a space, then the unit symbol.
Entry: 109 kg
